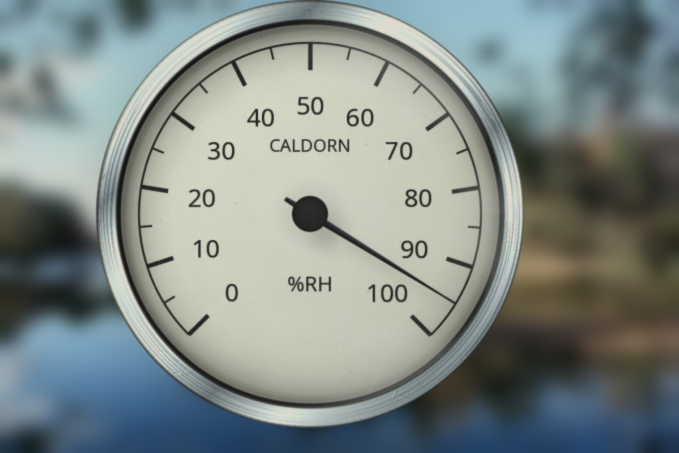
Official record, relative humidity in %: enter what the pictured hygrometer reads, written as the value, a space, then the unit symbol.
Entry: 95 %
